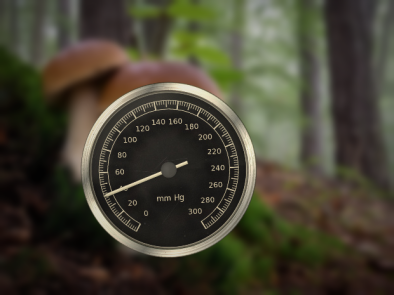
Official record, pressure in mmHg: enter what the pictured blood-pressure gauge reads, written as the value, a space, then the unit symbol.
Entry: 40 mmHg
